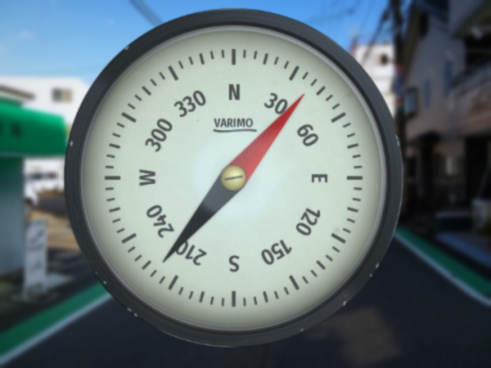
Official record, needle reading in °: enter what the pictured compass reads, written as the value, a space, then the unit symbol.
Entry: 40 °
